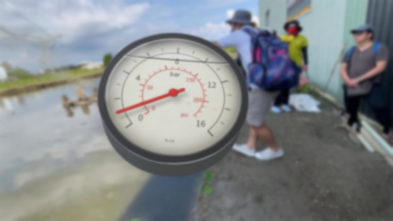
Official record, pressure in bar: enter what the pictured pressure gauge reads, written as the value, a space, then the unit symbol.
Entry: 1 bar
